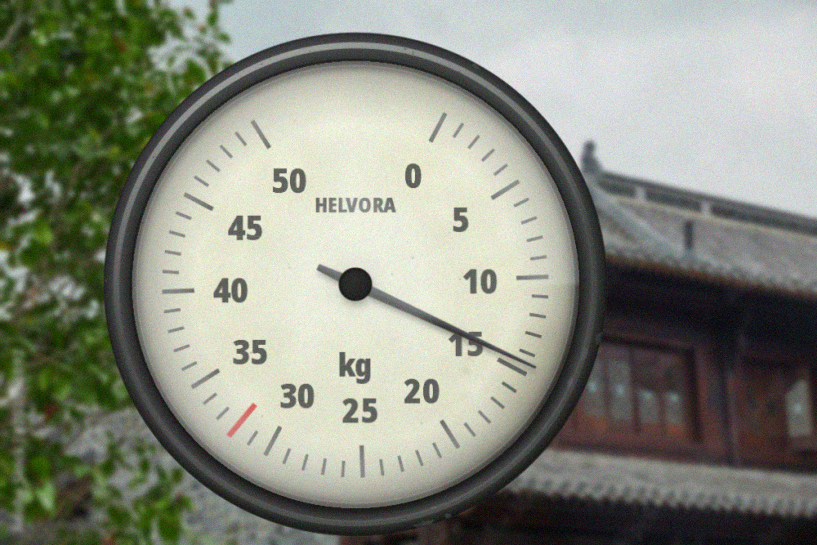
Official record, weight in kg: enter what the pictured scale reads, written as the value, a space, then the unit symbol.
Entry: 14.5 kg
